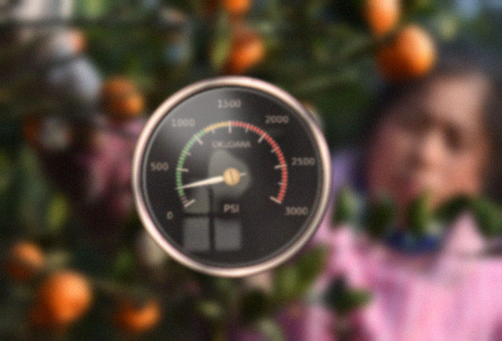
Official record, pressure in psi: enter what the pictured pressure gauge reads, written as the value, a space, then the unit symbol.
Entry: 250 psi
